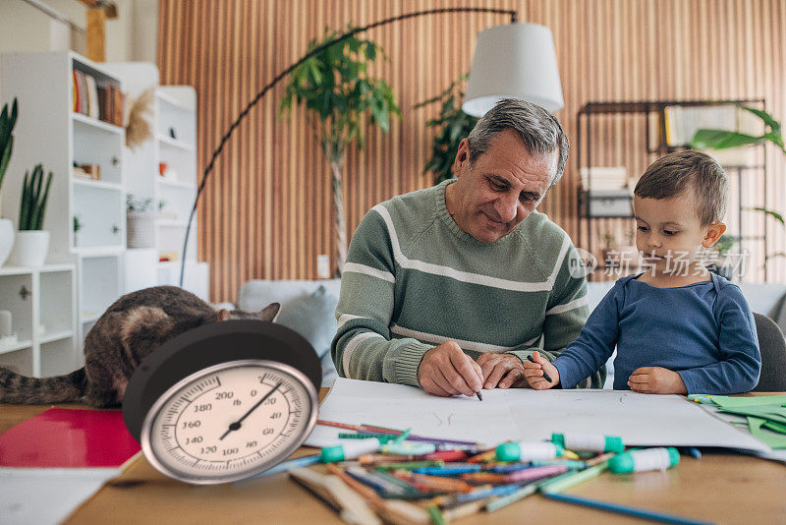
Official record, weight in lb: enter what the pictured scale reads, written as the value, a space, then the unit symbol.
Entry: 10 lb
